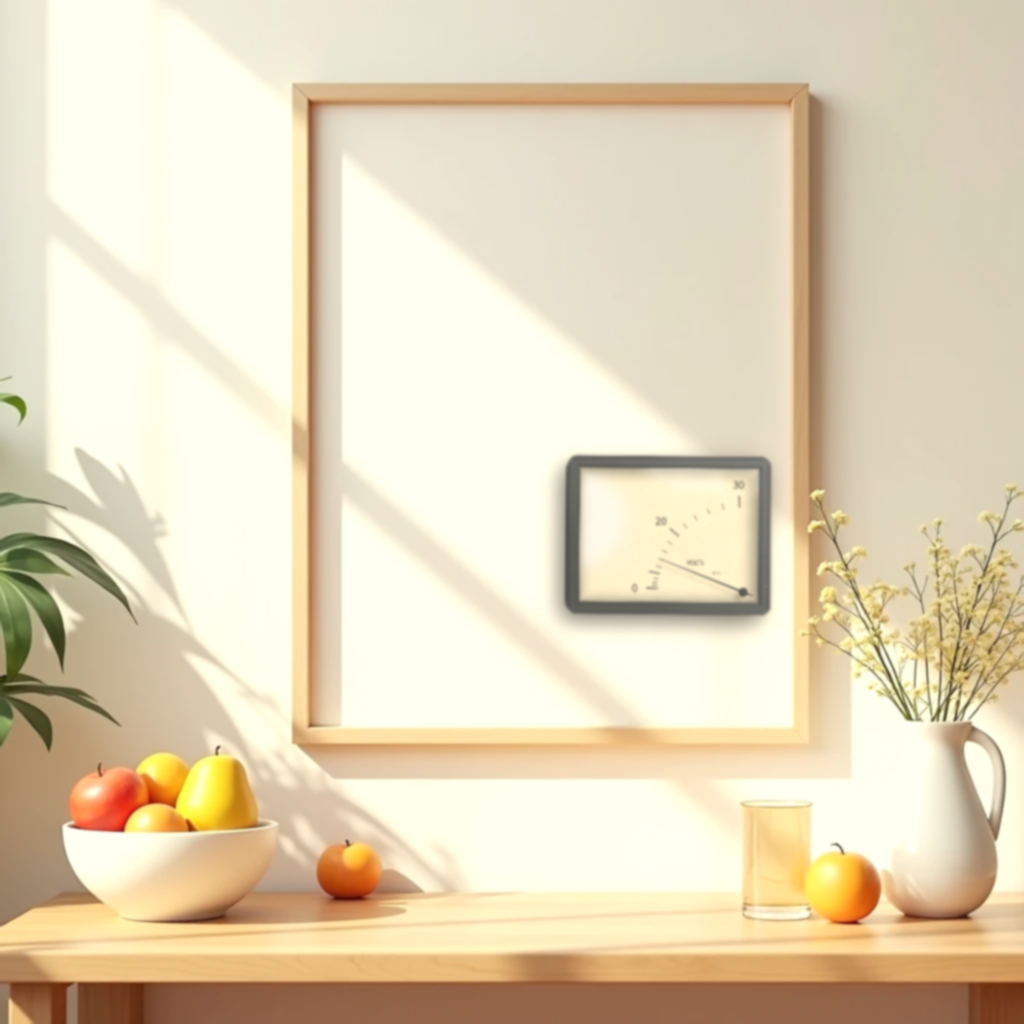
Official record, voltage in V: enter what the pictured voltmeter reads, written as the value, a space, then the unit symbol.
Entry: 14 V
